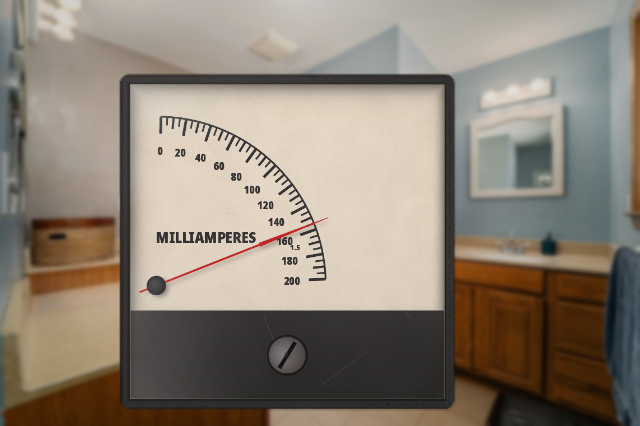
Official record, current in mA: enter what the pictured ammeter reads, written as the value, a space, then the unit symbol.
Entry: 155 mA
